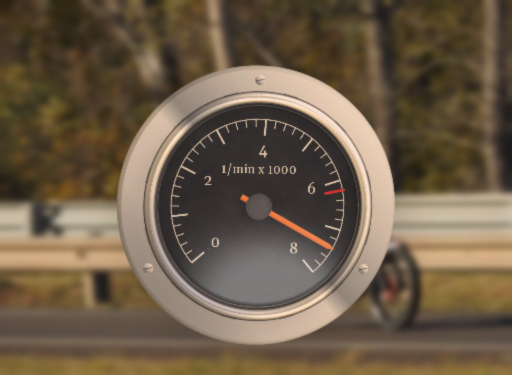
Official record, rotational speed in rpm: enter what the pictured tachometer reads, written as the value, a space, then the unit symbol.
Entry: 7400 rpm
